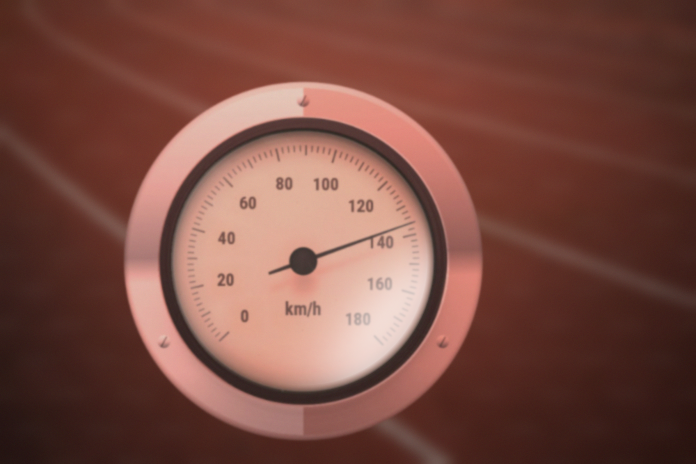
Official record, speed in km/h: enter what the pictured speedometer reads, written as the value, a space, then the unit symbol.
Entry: 136 km/h
